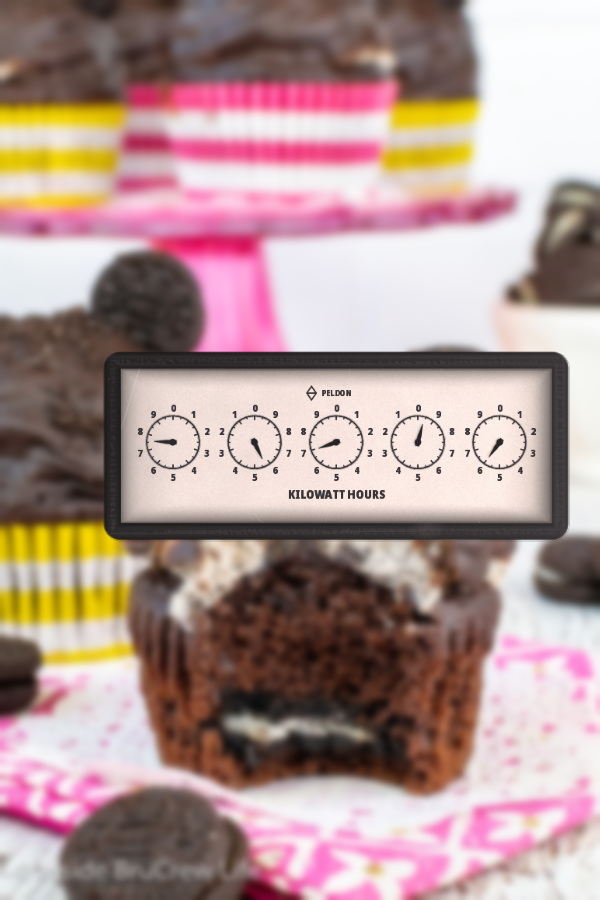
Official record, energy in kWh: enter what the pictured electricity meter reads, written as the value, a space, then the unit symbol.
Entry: 75696 kWh
